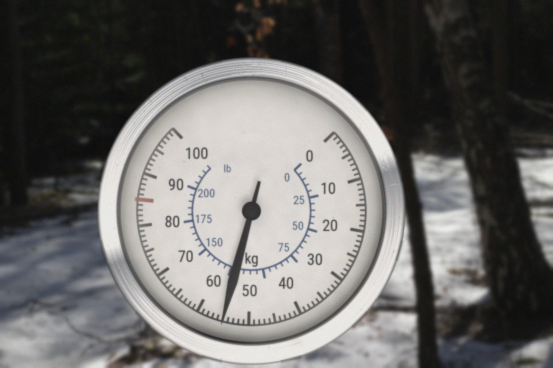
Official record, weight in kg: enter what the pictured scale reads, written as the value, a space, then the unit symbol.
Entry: 55 kg
